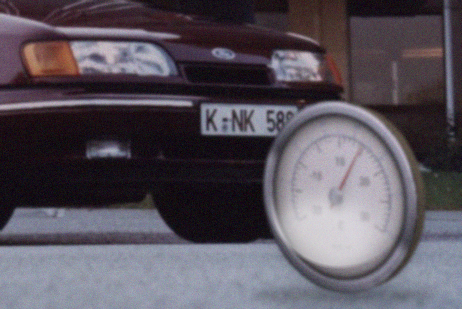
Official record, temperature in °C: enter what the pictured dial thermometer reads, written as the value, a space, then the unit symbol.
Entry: 20 °C
